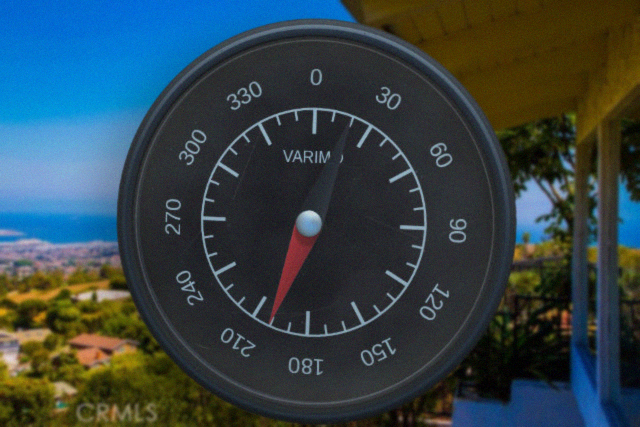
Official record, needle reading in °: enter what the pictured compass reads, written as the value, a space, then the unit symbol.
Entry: 200 °
